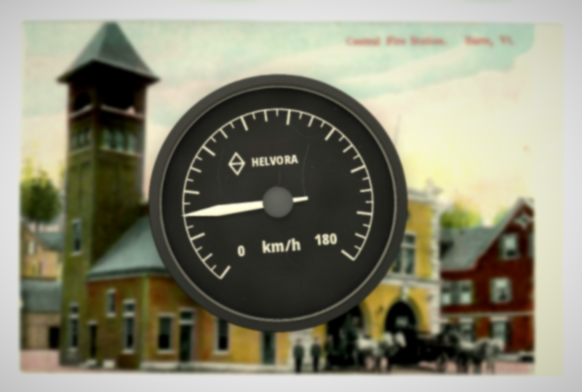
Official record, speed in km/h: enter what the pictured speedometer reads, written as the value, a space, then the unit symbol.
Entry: 30 km/h
